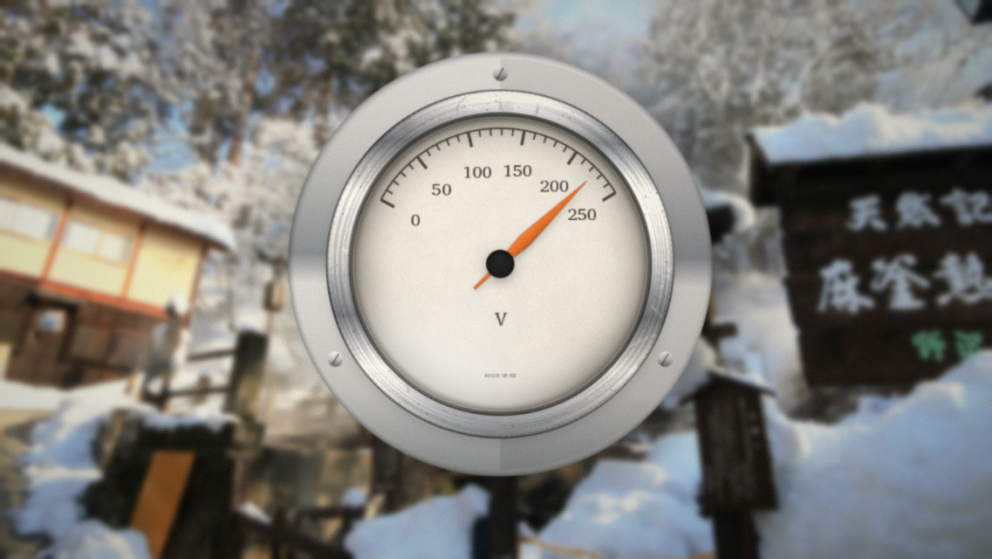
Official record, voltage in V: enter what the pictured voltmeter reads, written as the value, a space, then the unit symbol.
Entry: 225 V
